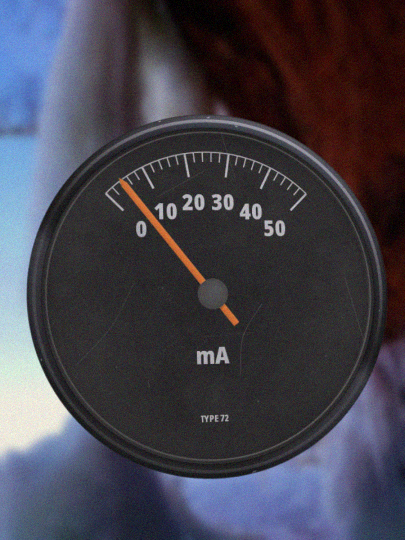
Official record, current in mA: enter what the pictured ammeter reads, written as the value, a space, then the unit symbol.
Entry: 4 mA
